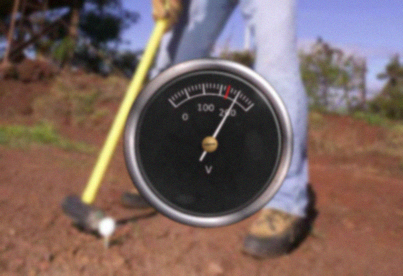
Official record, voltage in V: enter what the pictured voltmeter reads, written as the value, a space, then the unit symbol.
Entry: 200 V
